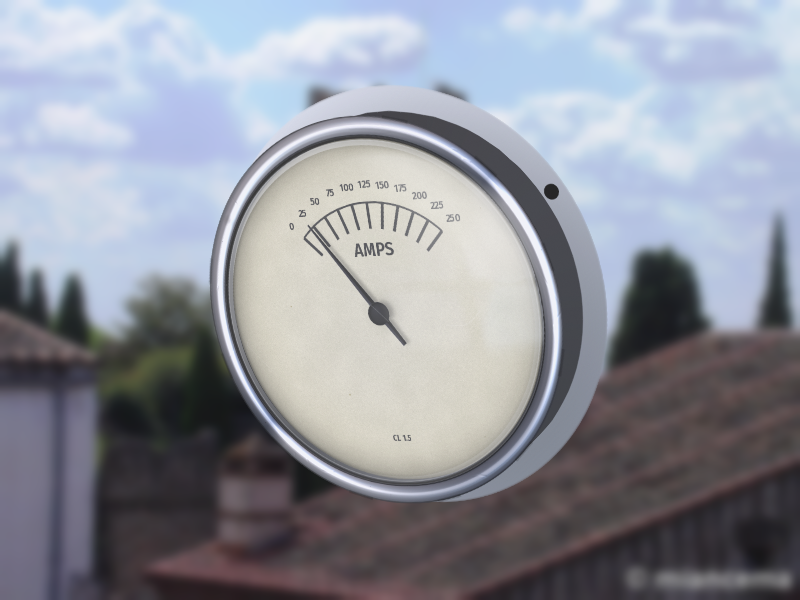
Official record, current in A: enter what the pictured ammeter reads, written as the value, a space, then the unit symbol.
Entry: 25 A
